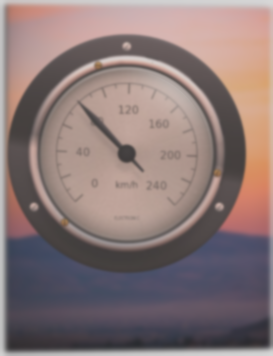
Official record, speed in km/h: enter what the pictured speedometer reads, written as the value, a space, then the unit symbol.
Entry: 80 km/h
